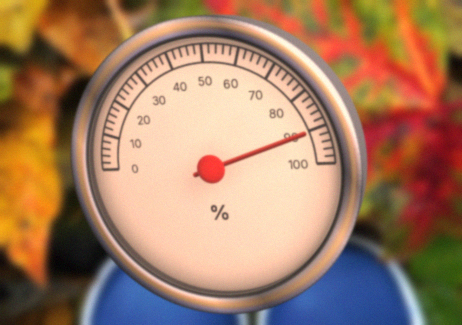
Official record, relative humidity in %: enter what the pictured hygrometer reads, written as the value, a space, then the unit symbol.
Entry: 90 %
